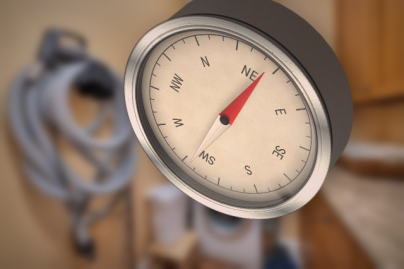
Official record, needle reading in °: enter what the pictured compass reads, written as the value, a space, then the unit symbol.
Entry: 55 °
